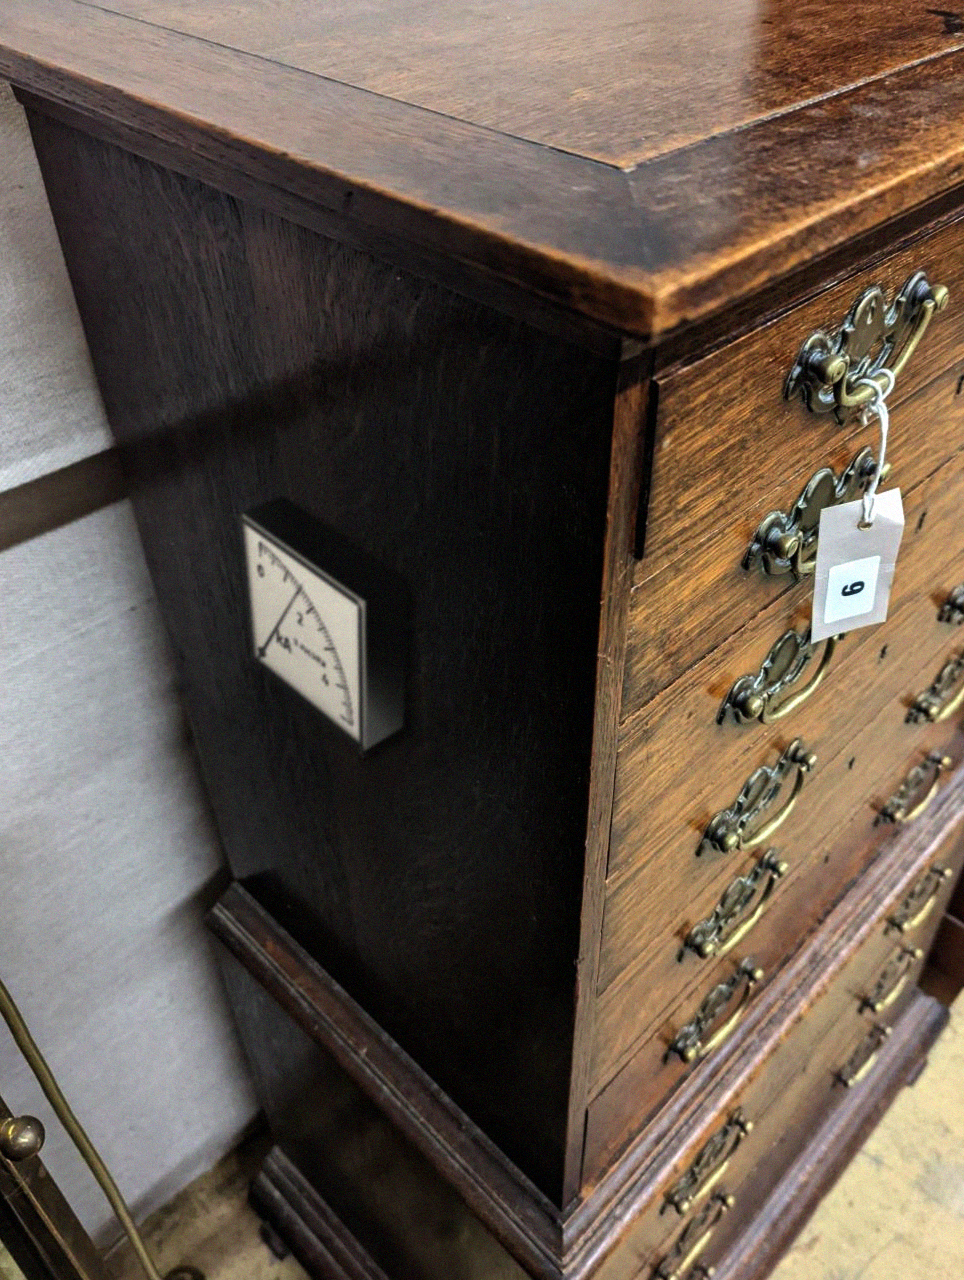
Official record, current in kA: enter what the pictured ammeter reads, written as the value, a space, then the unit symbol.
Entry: 1.5 kA
